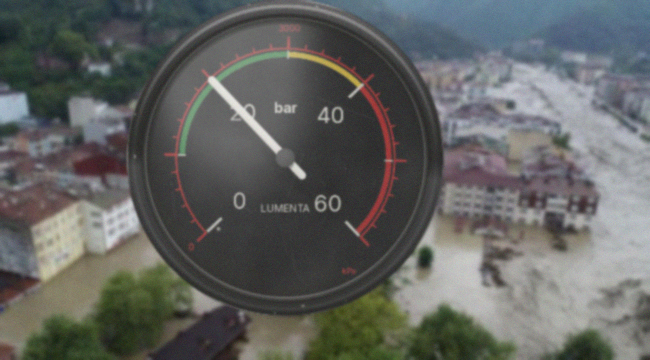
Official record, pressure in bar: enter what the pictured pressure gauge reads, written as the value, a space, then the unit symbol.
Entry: 20 bar
